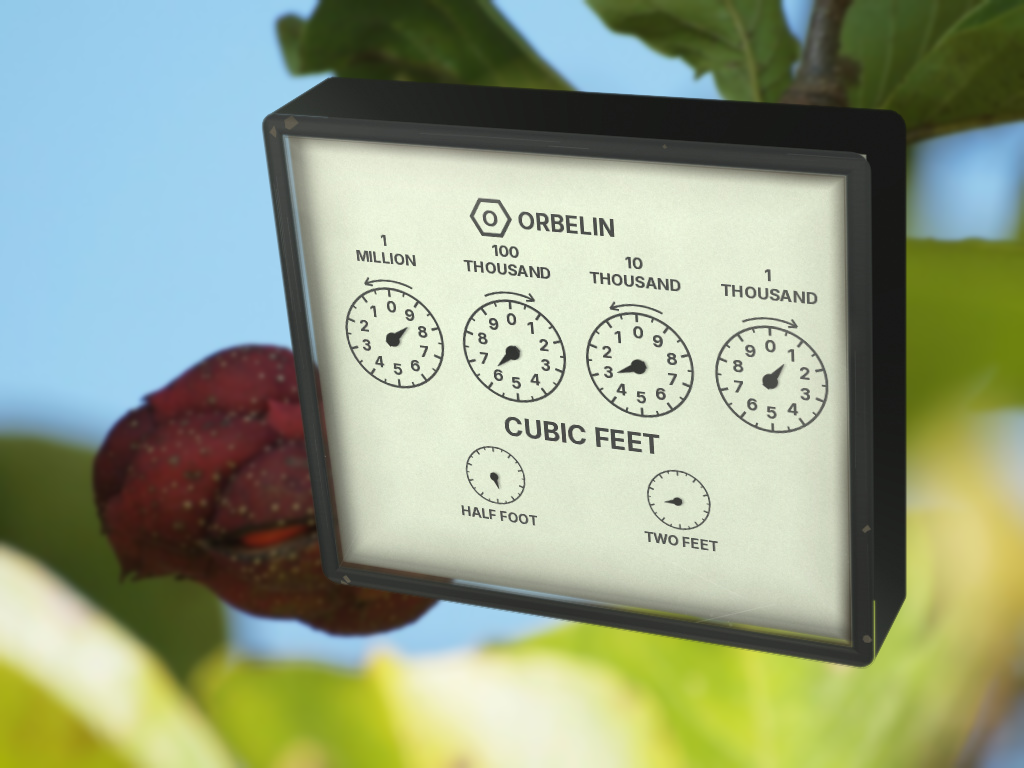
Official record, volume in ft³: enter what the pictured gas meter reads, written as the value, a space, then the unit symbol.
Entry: 863100 ft³
